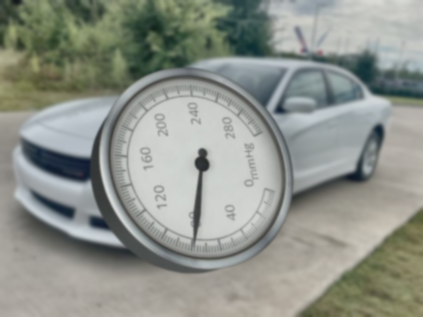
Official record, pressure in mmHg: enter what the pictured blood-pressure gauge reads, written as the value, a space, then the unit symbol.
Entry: 80 mmHg
